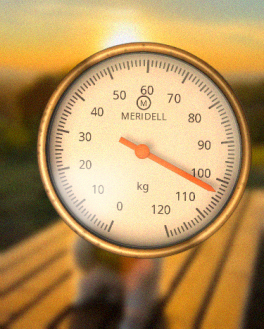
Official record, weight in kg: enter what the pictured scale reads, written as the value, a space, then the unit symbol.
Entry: 103 kg
